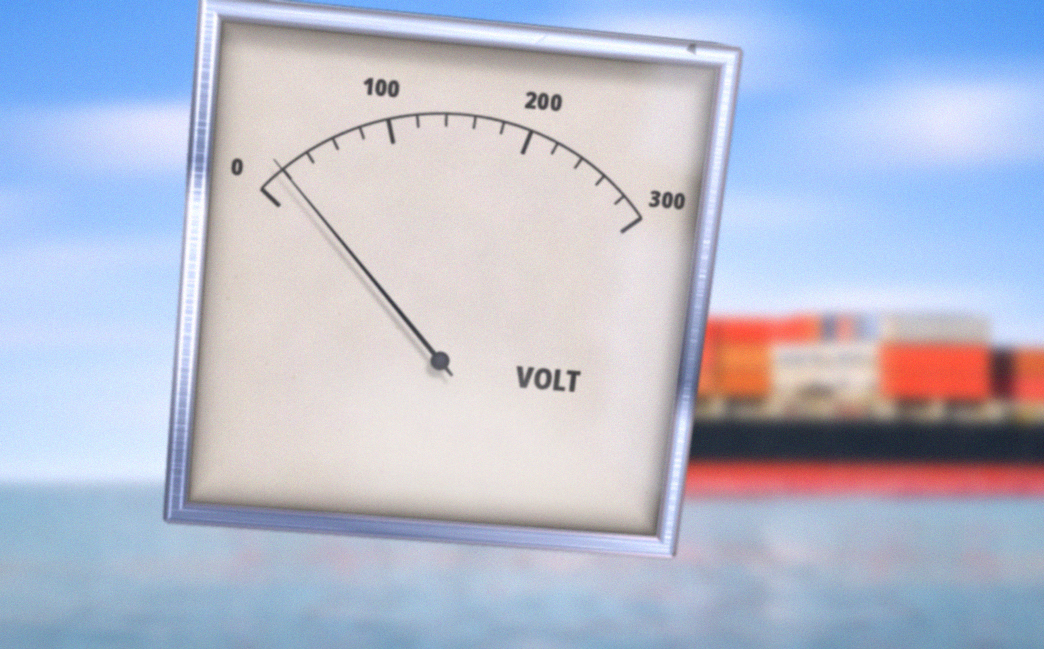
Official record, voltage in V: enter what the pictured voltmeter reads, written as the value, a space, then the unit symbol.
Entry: 20 V
